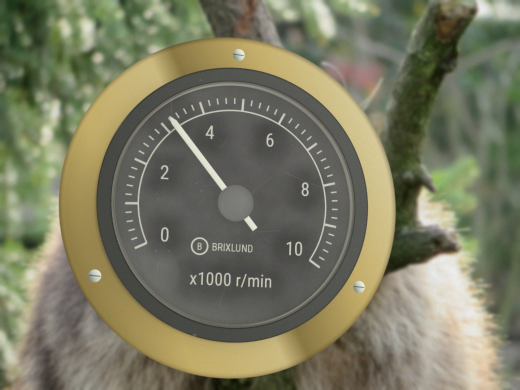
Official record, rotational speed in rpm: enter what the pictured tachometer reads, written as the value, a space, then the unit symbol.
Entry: 3200 rpm
